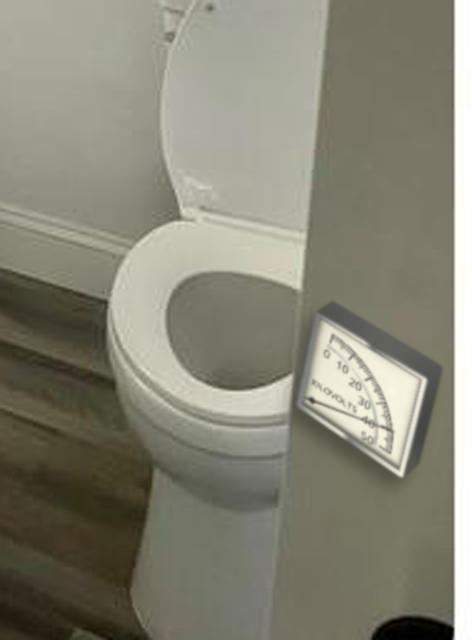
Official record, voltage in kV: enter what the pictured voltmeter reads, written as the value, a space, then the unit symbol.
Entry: 40 kV
